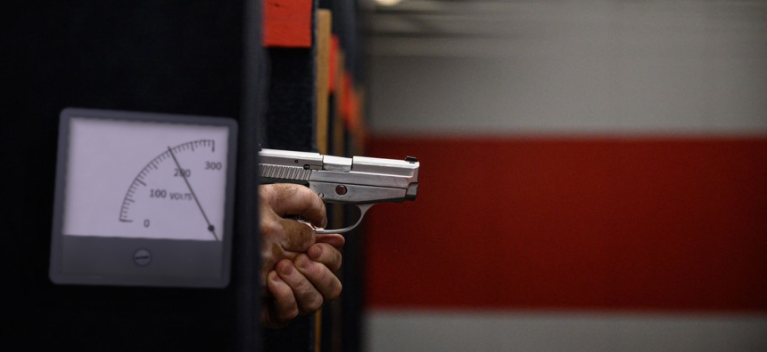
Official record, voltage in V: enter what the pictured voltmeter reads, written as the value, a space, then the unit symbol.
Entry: 200 V
